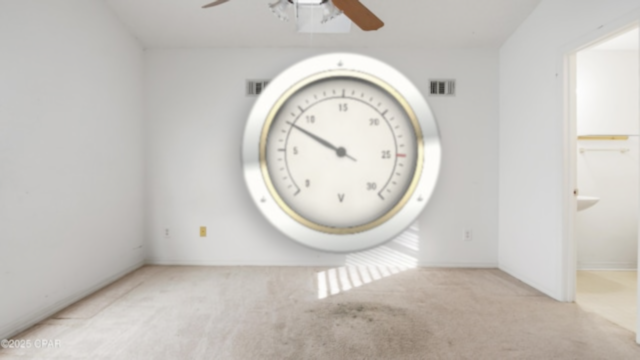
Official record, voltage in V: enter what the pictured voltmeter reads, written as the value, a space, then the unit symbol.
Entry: 8 V
